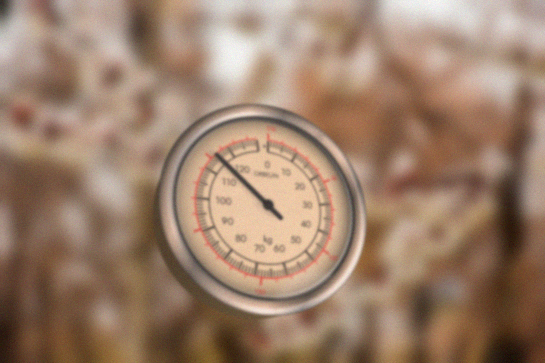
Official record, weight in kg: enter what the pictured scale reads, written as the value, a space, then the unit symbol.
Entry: 115 kg
